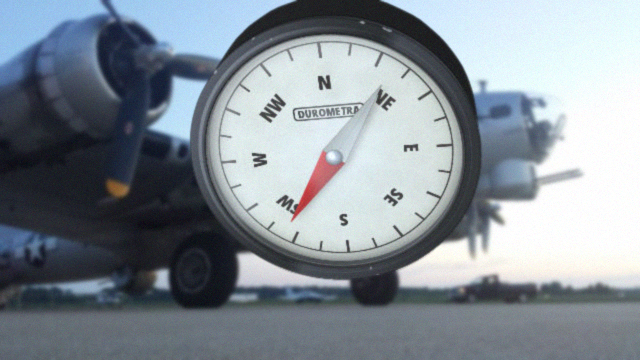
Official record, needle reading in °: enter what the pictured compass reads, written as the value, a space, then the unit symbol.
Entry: 217.5 °
